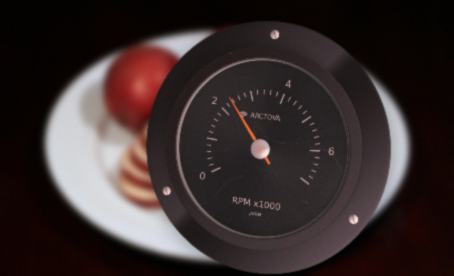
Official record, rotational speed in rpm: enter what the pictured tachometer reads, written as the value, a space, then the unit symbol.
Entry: 2400 rpm
